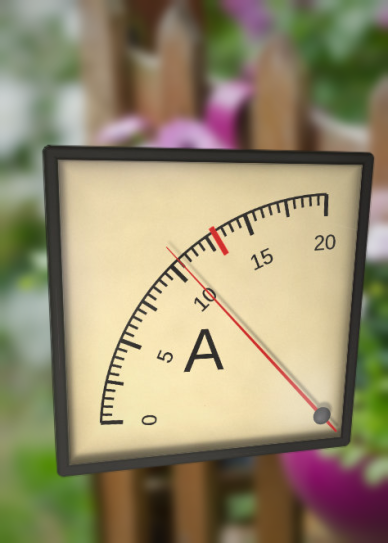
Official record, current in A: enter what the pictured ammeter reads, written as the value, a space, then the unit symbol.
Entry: 10.5 A
